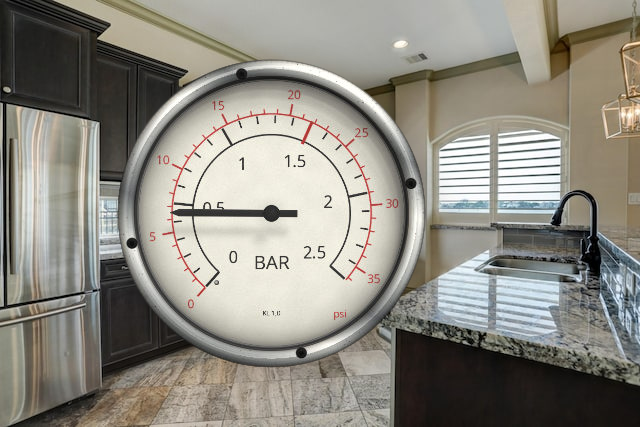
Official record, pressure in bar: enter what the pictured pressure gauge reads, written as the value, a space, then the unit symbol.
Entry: 0.45 bar
